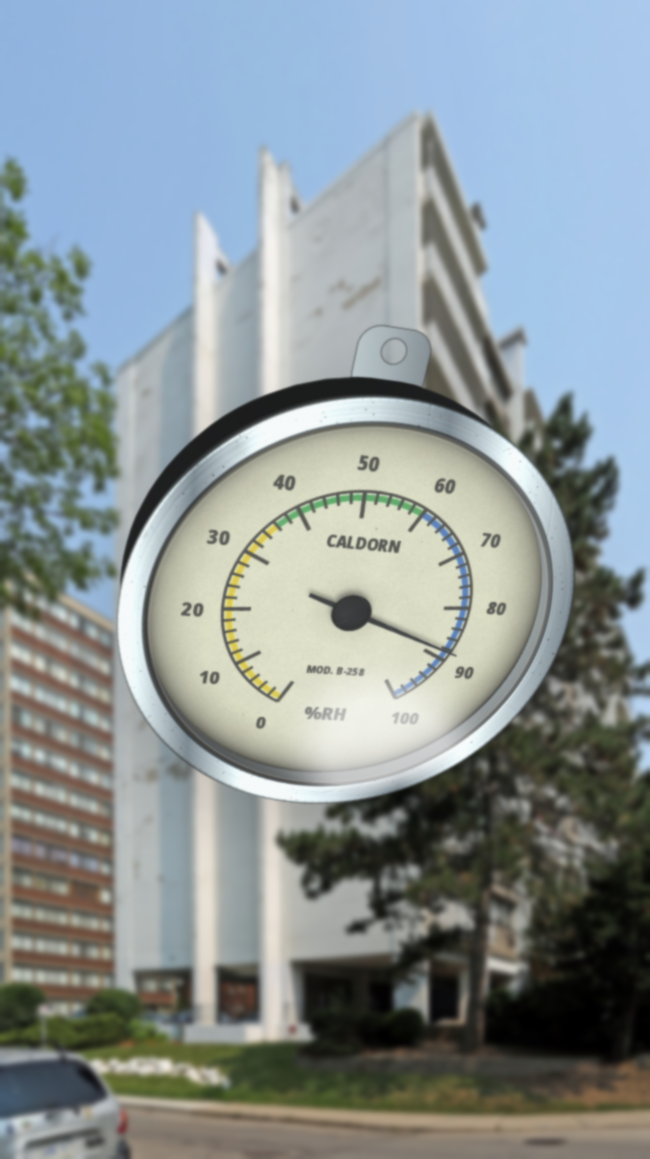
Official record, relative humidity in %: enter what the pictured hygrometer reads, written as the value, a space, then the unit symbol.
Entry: 88 %
